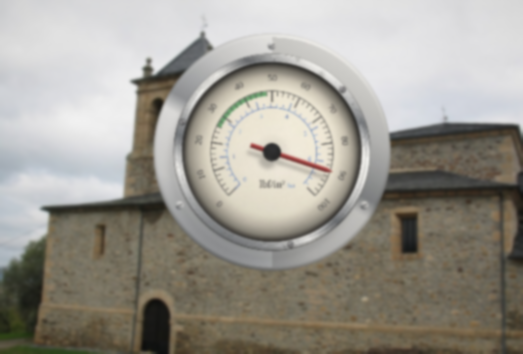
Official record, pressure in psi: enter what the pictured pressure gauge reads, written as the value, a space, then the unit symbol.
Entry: 90 psi
